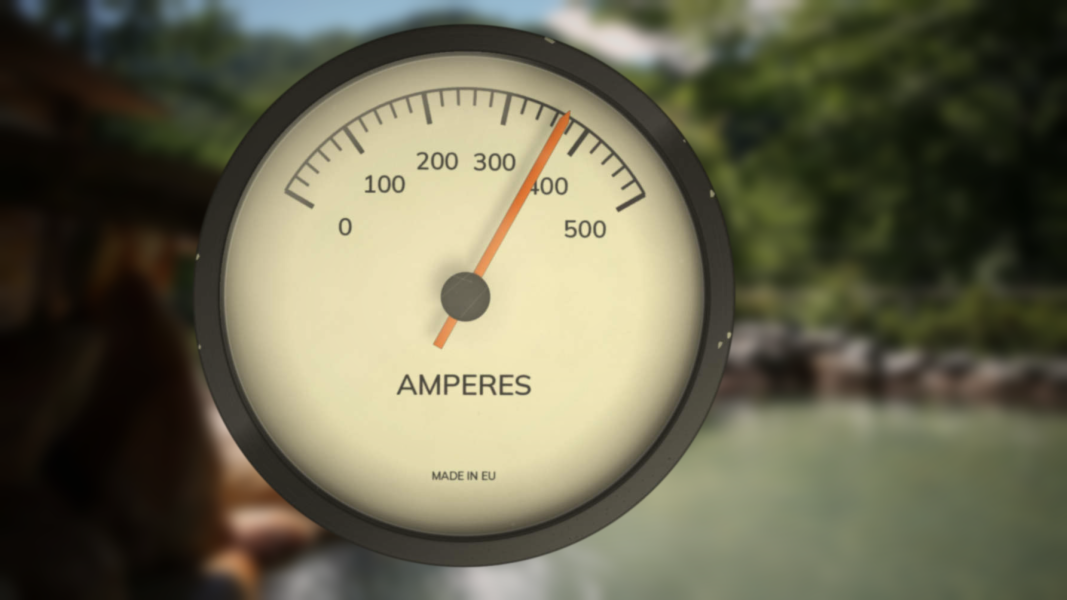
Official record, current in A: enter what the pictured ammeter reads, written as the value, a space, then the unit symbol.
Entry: 370 A
